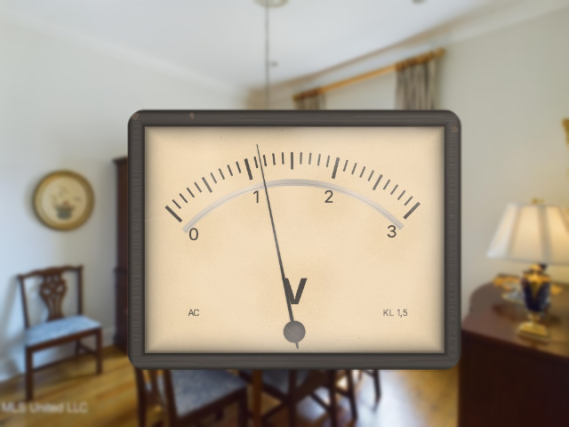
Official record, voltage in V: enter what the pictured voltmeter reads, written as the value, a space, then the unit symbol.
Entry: 1.15 V
